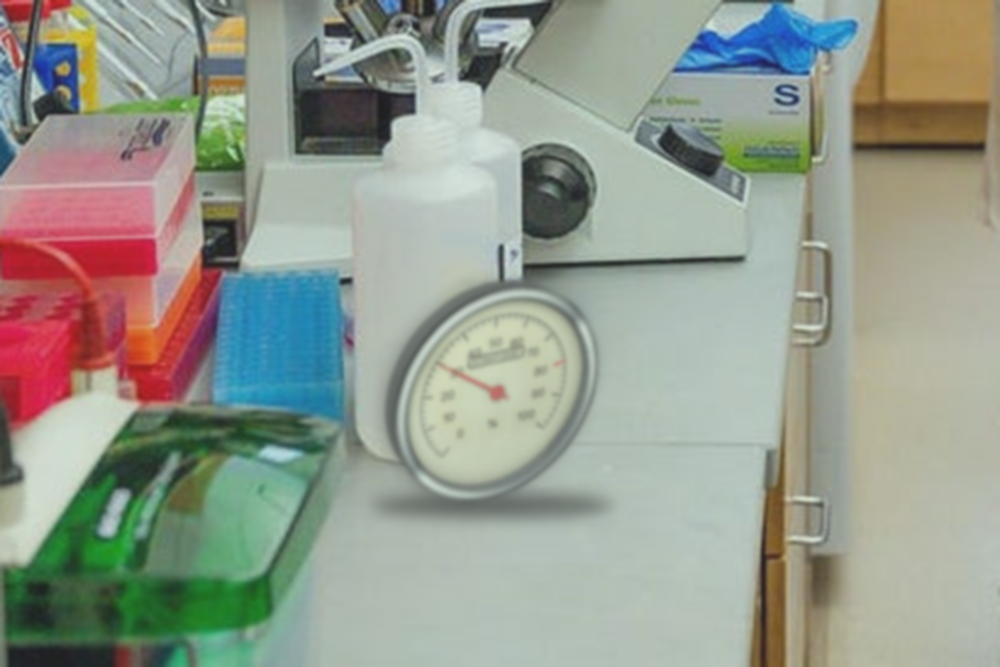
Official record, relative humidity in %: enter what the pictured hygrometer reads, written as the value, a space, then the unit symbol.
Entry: 30 %
